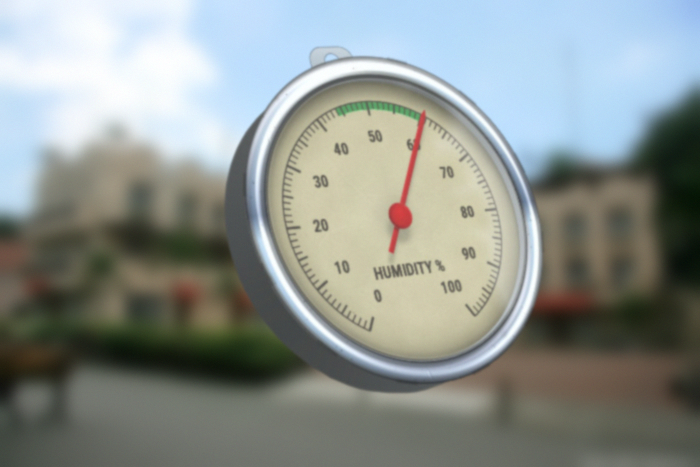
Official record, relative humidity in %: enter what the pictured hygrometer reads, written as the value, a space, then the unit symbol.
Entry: 60 %
